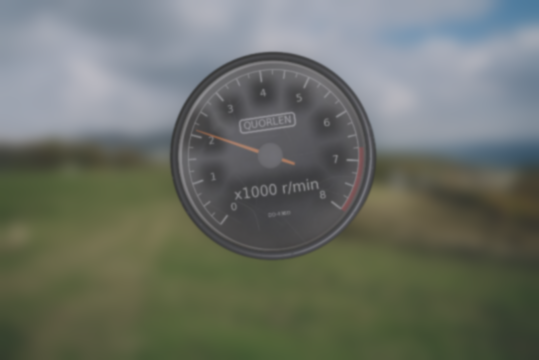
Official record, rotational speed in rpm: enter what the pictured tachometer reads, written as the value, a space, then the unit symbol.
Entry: 2125 rpm
